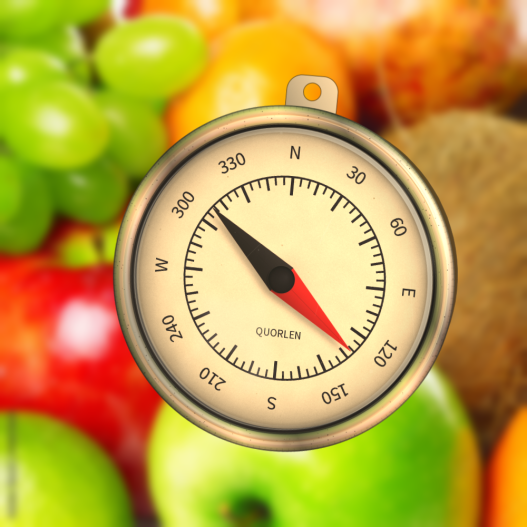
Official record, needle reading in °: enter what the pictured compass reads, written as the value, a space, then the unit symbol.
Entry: 130 °
